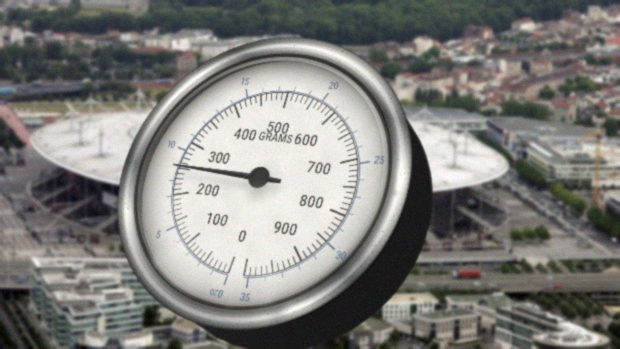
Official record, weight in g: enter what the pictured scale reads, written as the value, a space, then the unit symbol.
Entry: 250 g
